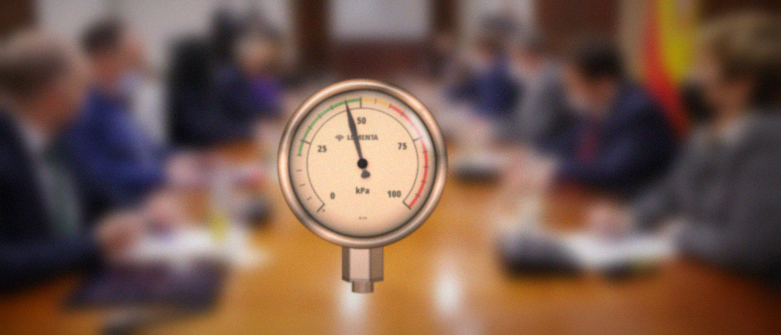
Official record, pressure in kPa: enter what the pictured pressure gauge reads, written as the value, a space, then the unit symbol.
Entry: 45 kPa
